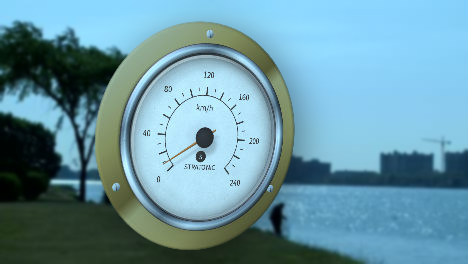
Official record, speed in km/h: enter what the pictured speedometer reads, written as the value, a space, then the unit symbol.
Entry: 10 km/h
